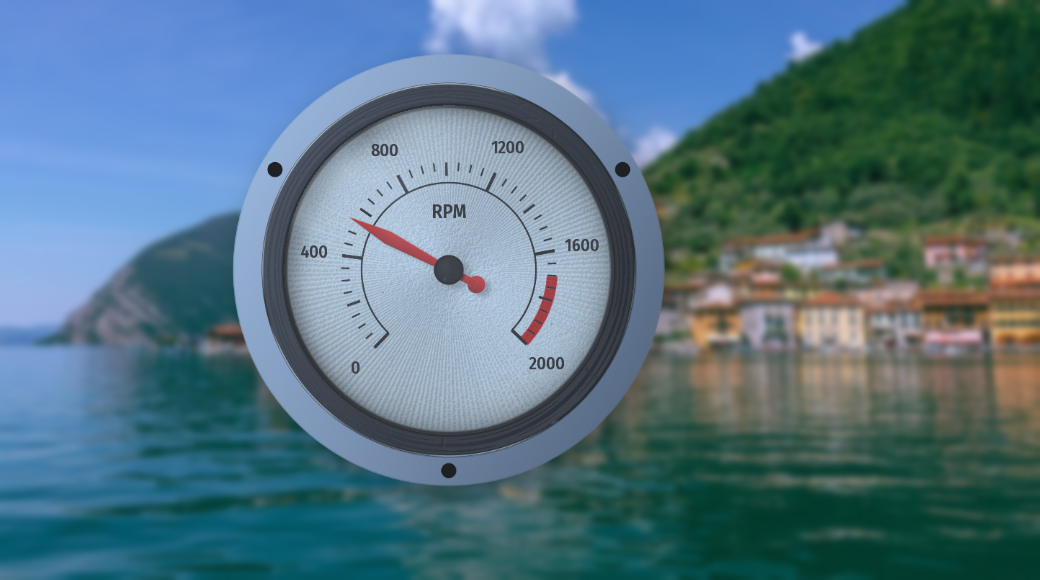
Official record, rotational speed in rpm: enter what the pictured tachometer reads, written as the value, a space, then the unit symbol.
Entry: 550 rpm
